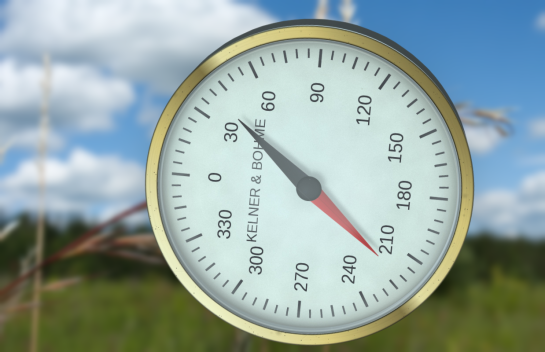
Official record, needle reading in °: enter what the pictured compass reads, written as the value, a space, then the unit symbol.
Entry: 220 °
